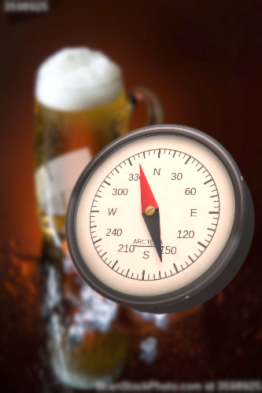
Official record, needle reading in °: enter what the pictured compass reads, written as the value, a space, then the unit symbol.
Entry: 340 °
